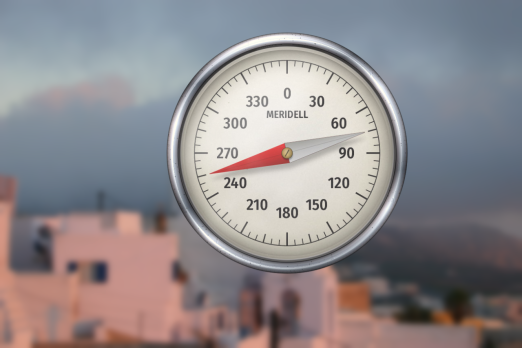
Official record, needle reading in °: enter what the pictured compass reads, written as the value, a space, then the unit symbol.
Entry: 255 °
